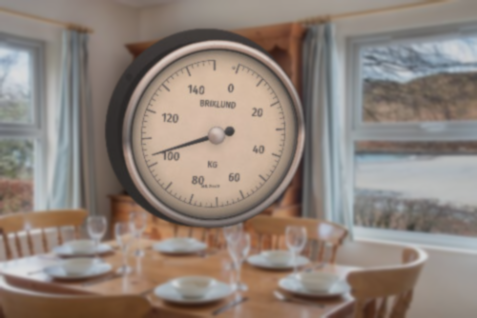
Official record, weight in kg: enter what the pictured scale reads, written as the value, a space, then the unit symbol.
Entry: 104 kg
